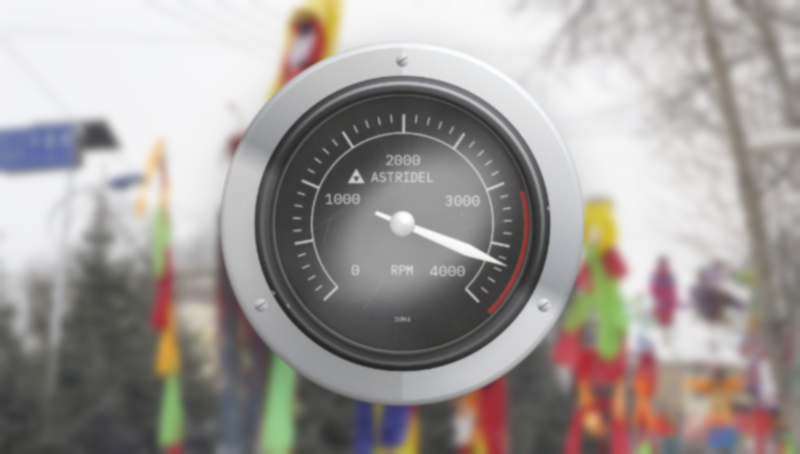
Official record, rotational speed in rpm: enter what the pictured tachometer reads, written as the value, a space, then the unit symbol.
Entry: 3650 rpm
